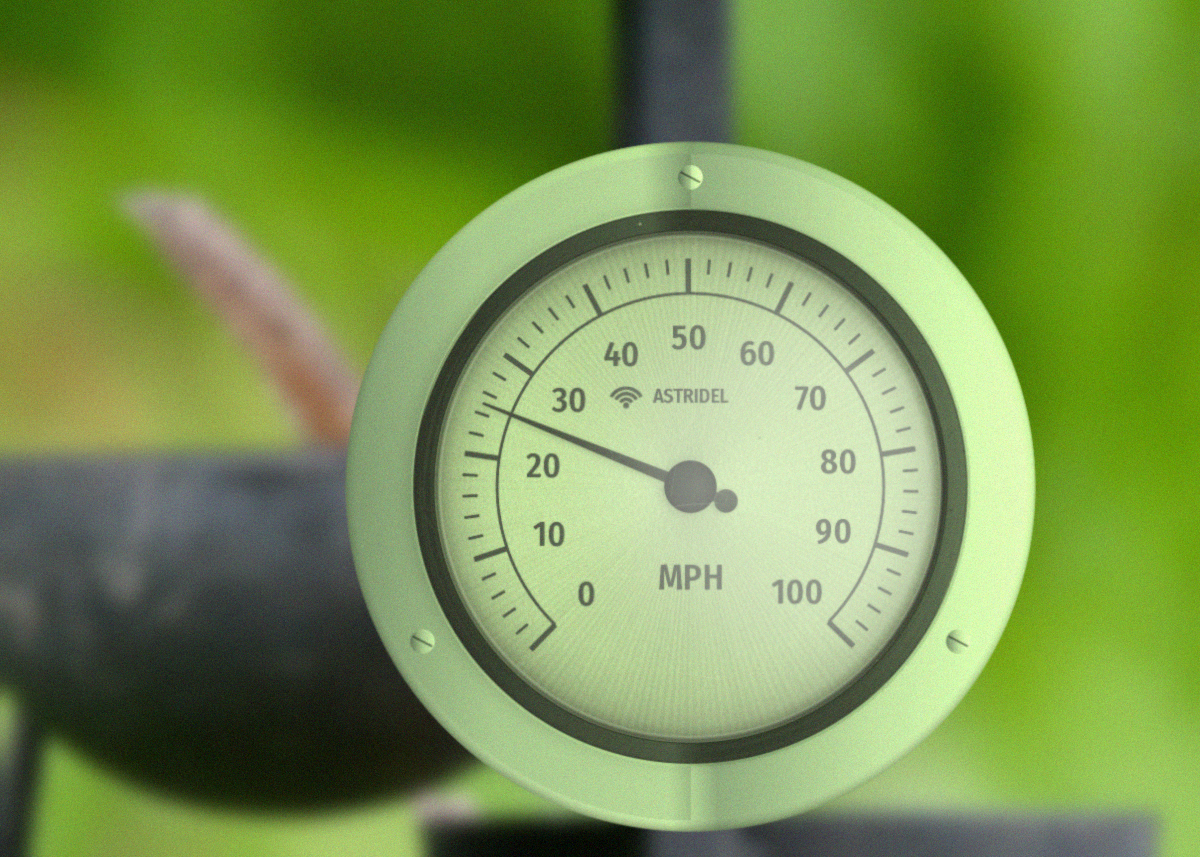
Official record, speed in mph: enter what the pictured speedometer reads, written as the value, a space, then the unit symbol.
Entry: 25 mph
